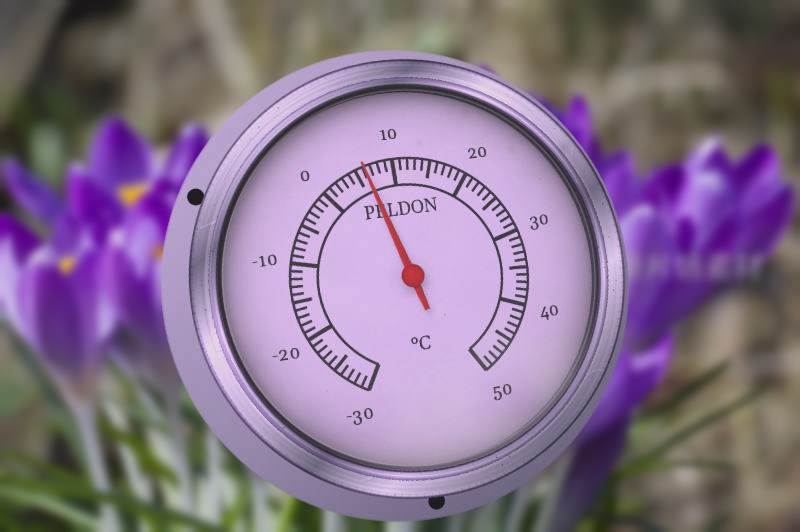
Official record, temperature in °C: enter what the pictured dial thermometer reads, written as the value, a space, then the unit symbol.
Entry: 6 °C
